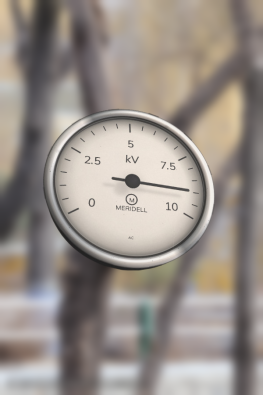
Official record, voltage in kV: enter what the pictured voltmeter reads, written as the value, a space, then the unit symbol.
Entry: 9 kV
